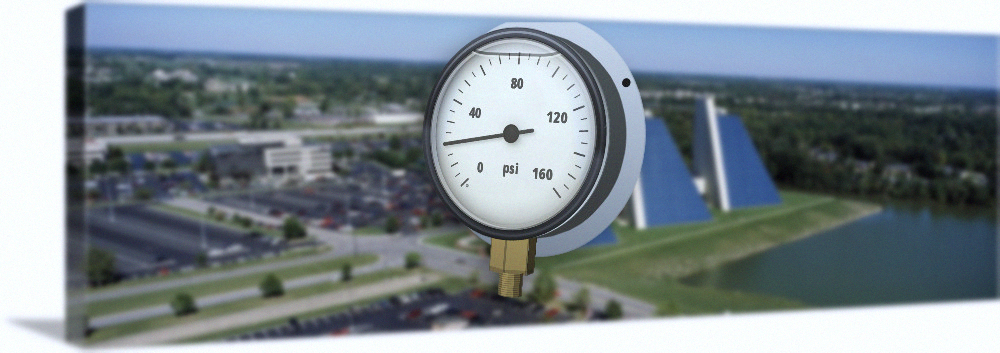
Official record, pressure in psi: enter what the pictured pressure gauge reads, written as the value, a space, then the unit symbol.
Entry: 20 psi
